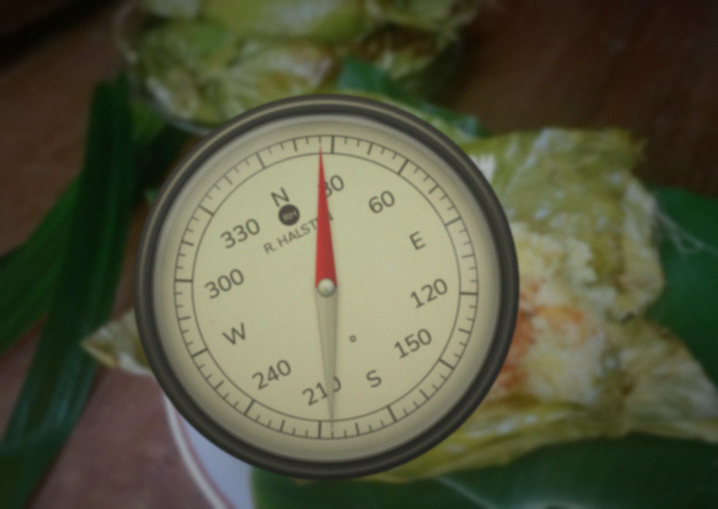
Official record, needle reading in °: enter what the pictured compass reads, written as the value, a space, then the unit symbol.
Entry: 25 °
